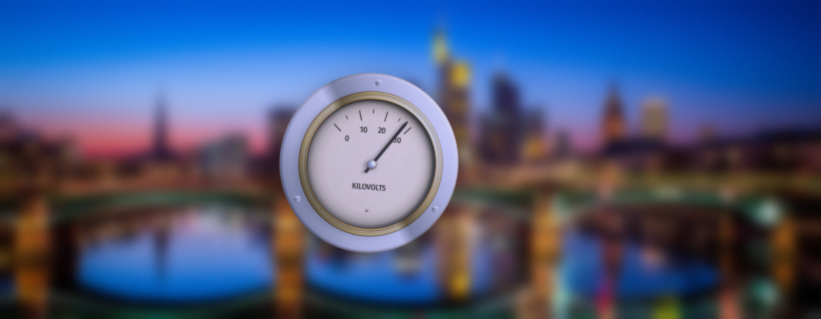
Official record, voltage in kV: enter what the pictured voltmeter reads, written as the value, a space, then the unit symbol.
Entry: 27.5 kV
